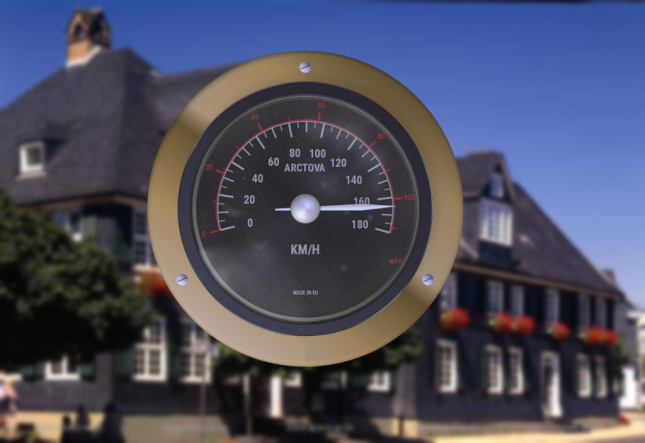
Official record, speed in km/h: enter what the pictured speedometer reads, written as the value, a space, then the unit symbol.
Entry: 165 km/h
